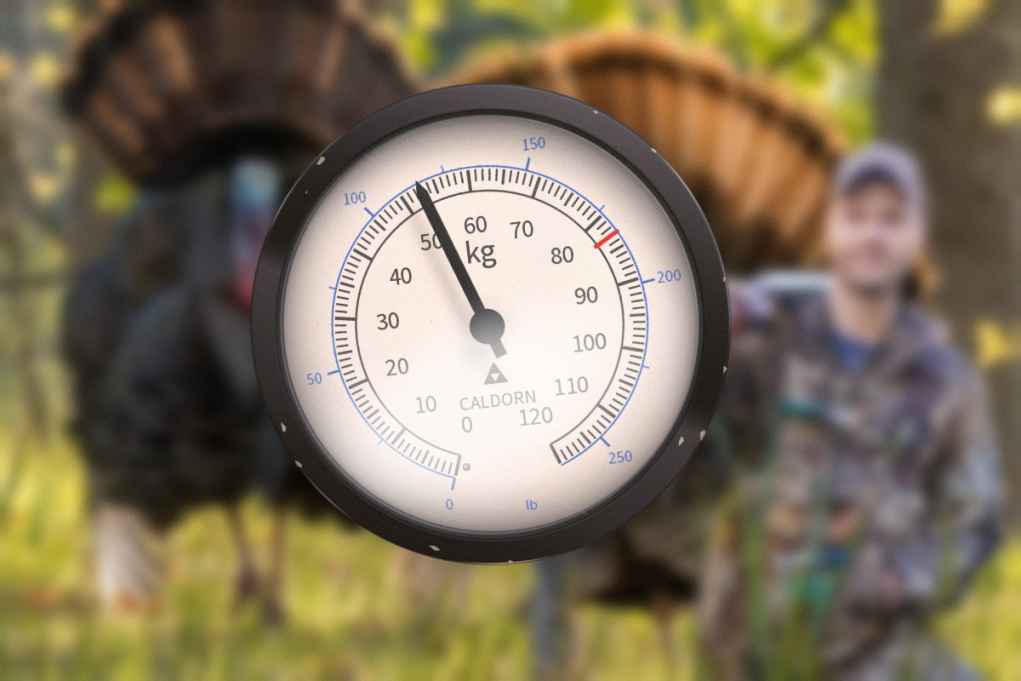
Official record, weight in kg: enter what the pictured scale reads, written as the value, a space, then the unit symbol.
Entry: 53 kg
